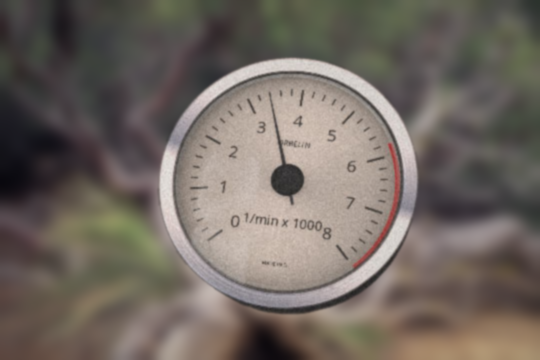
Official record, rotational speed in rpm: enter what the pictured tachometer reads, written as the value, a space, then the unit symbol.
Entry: 3400 rpm
